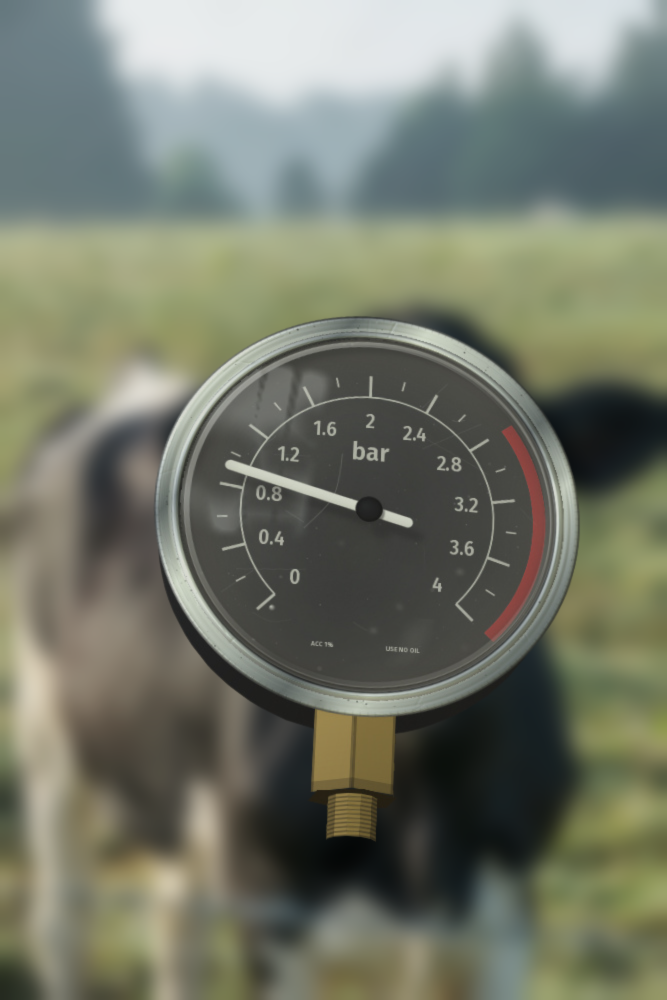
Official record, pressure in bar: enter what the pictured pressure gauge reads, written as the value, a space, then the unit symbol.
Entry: 0.9 bar
